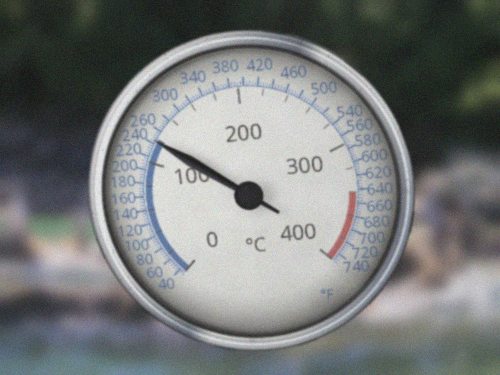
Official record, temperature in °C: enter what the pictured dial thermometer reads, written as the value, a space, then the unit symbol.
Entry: 120 °C
